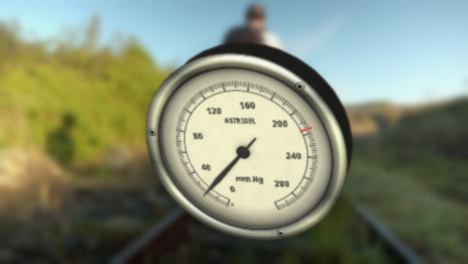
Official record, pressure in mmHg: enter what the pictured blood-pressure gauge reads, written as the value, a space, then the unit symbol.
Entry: 20 mmHg
